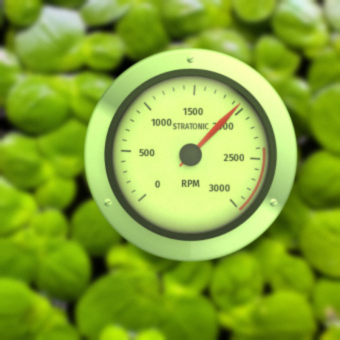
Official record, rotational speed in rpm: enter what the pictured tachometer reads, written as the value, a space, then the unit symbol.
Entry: 1950 rpm
